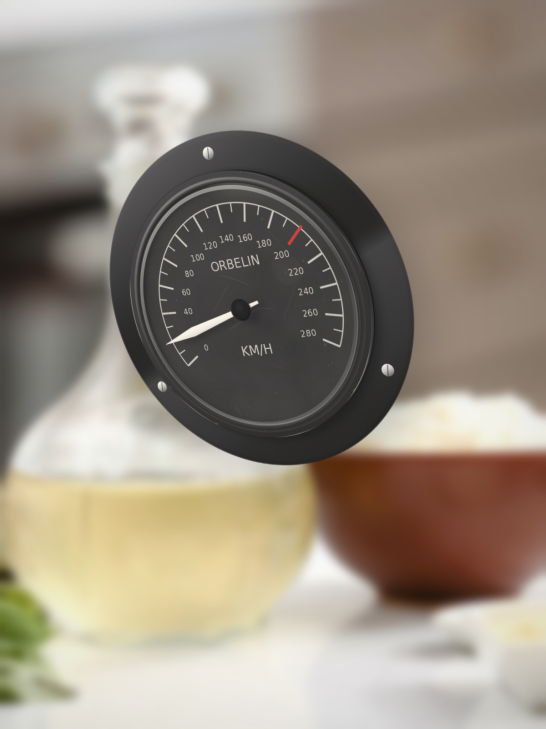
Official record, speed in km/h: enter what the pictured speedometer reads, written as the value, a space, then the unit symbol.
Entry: 20 km/h
